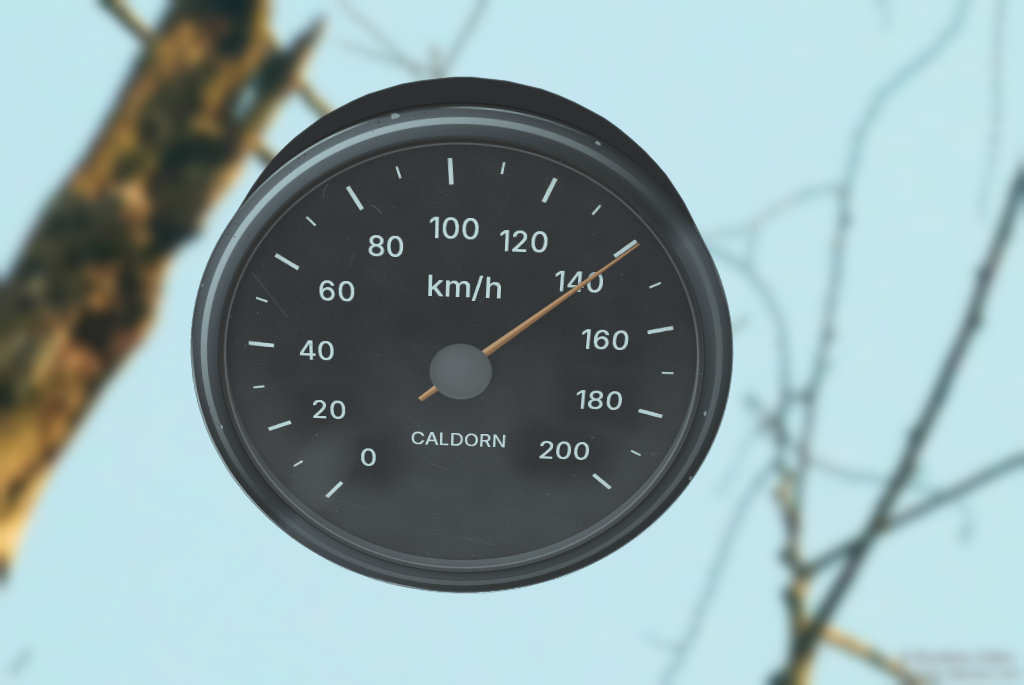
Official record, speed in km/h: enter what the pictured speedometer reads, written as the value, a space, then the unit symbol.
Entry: 140 km/h
